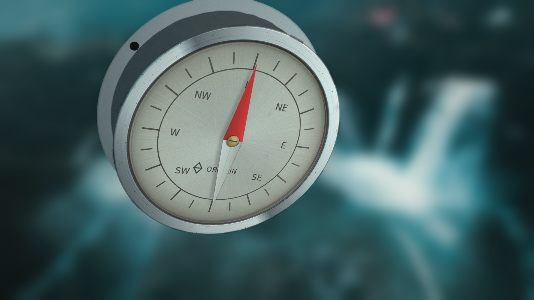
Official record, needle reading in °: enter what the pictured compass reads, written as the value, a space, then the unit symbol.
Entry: 0 °
